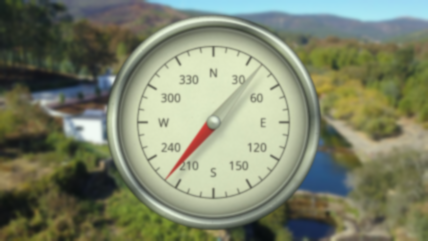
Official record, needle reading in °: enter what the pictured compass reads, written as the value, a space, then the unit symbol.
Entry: 220 °
